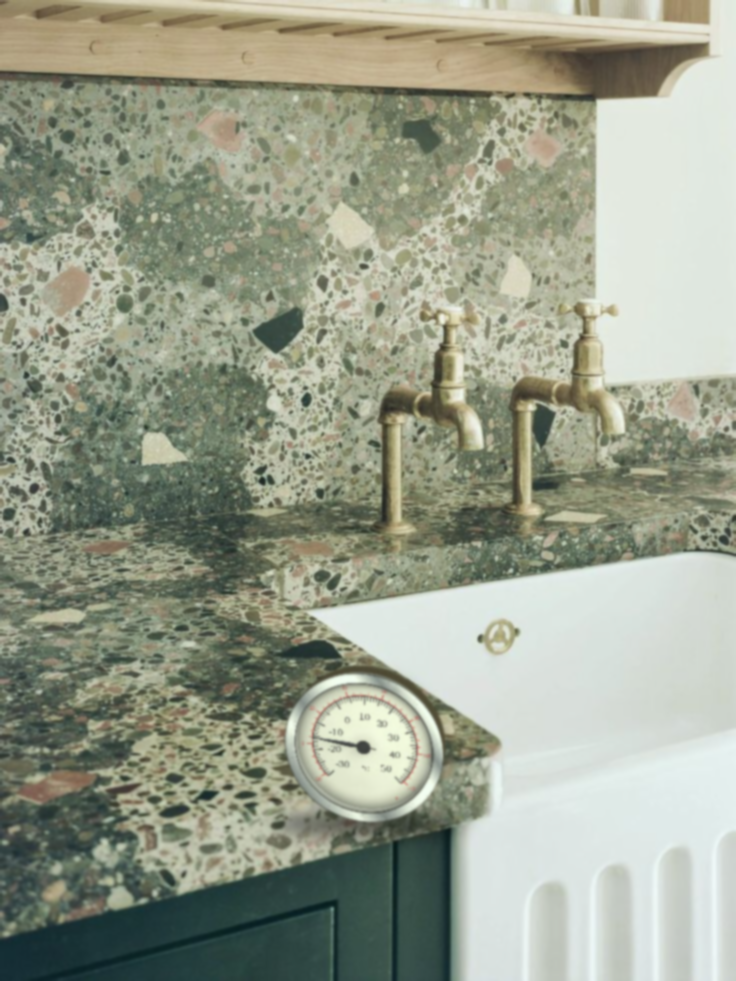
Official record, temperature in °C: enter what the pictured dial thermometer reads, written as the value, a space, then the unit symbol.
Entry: -15 °C
